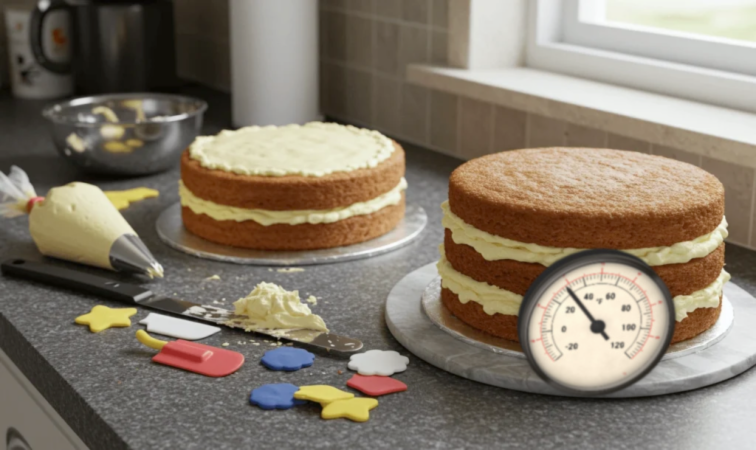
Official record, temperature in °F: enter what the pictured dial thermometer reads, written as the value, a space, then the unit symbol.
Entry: 30 °F
